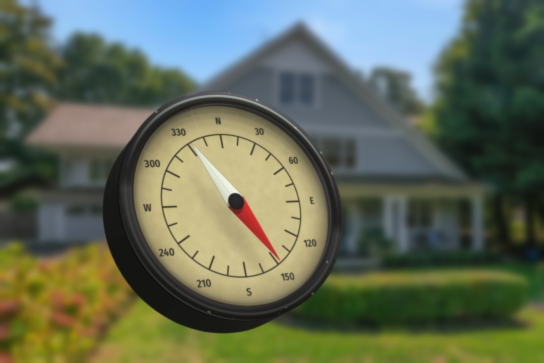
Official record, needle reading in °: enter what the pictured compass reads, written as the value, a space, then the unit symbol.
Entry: 150 °
